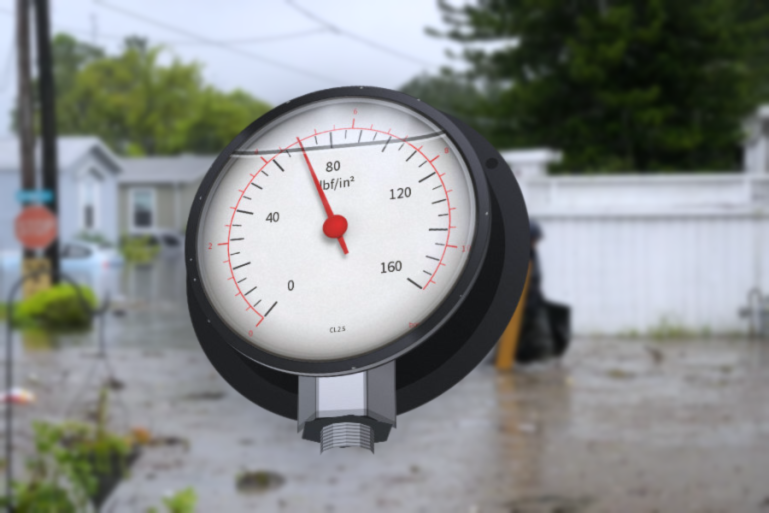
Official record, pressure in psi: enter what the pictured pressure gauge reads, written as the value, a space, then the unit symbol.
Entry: 70 psi
